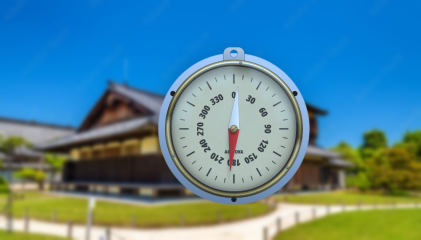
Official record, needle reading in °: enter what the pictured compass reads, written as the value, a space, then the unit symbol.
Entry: 185 °
